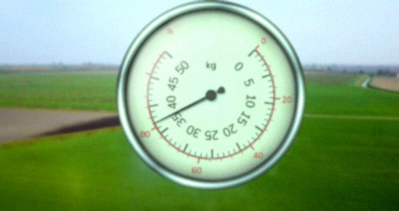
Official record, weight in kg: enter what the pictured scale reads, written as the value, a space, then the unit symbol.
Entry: 37 kg
